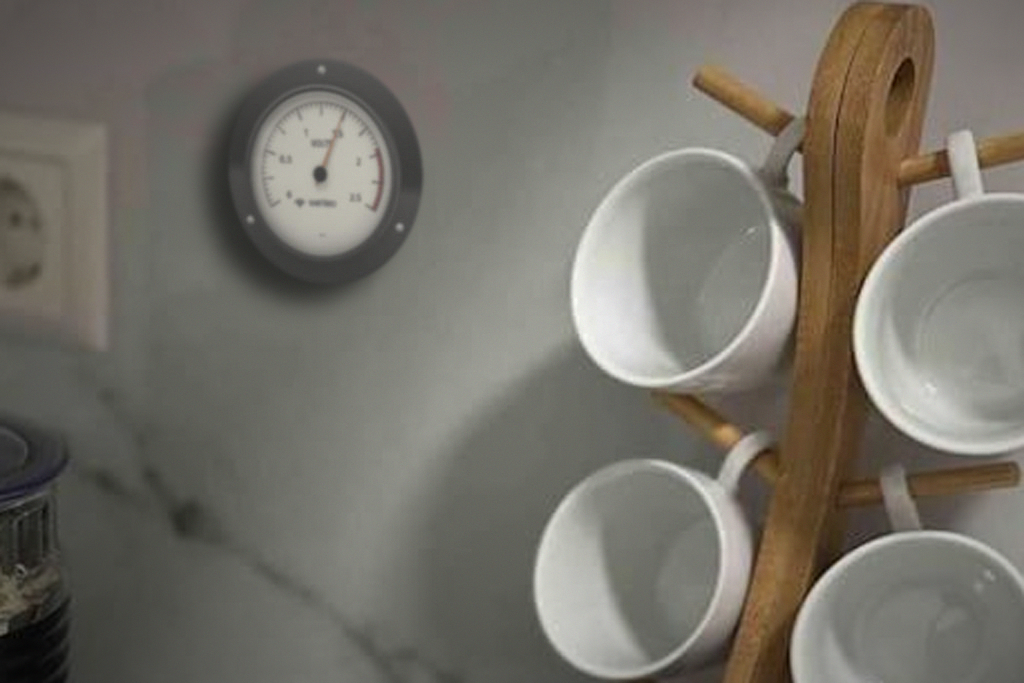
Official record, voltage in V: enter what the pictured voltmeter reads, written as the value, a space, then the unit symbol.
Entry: 1.5 V
